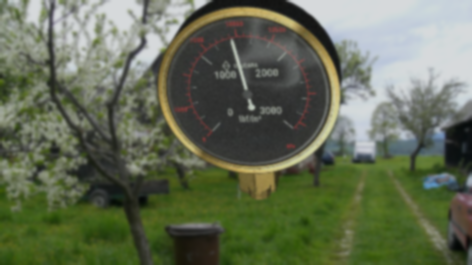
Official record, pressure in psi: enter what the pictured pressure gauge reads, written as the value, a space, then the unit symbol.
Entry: 1400 psi
